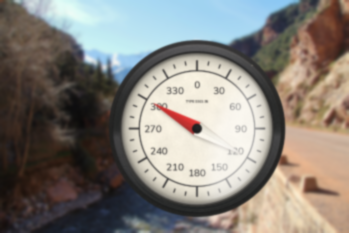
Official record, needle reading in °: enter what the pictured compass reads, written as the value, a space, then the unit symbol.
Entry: 300 °
